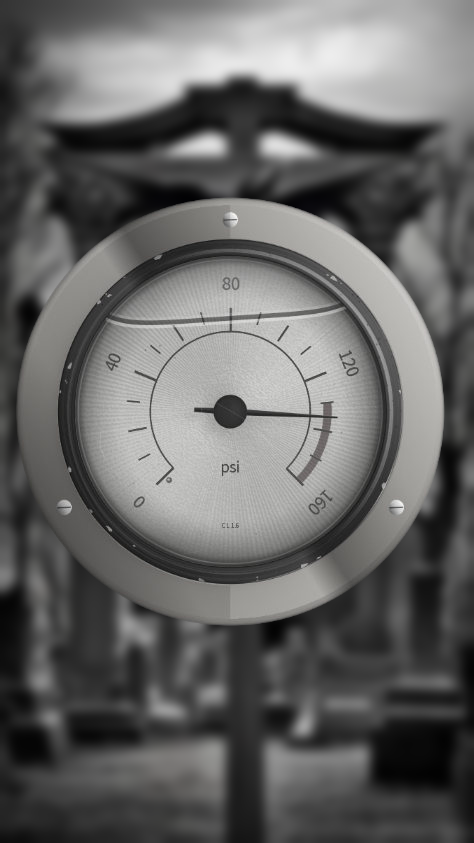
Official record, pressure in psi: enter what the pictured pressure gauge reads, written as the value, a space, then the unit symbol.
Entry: 135 psi
